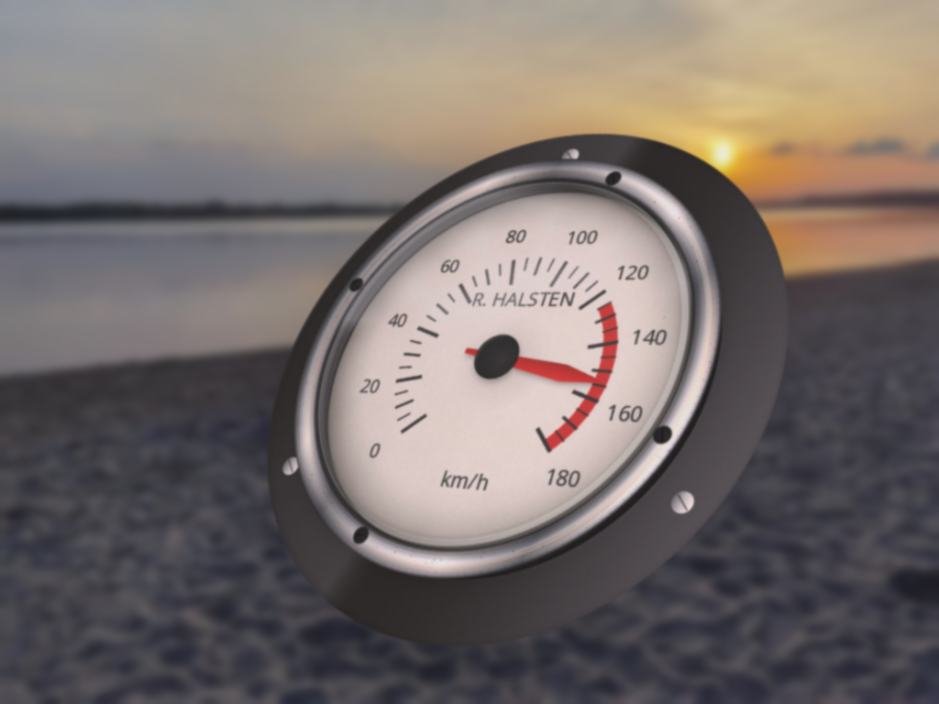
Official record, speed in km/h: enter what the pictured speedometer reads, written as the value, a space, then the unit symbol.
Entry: 155 km/h
